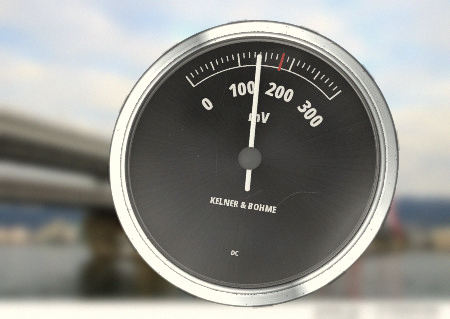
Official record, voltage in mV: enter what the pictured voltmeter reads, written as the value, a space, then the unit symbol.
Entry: 140 mV
